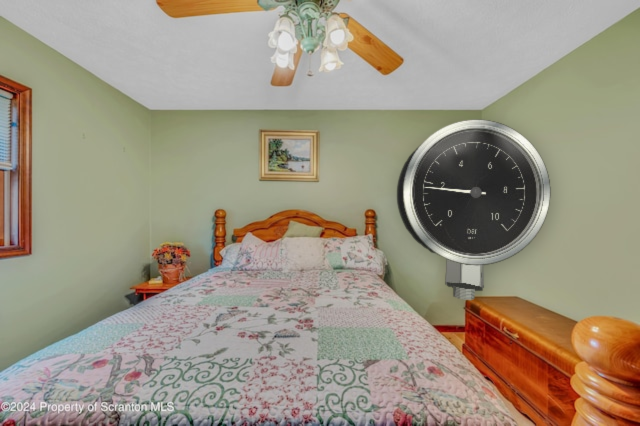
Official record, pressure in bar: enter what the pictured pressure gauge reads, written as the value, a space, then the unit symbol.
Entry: 1.75 bar
